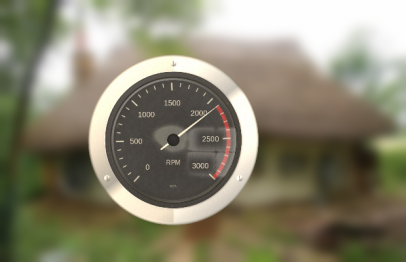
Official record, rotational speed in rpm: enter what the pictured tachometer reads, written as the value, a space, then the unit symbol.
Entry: 2100 rpm
